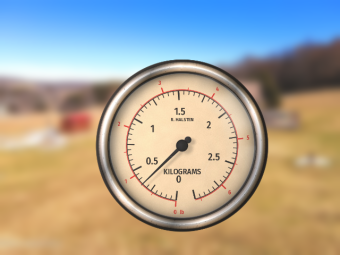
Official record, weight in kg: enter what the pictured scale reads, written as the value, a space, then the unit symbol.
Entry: 0.35 kg
